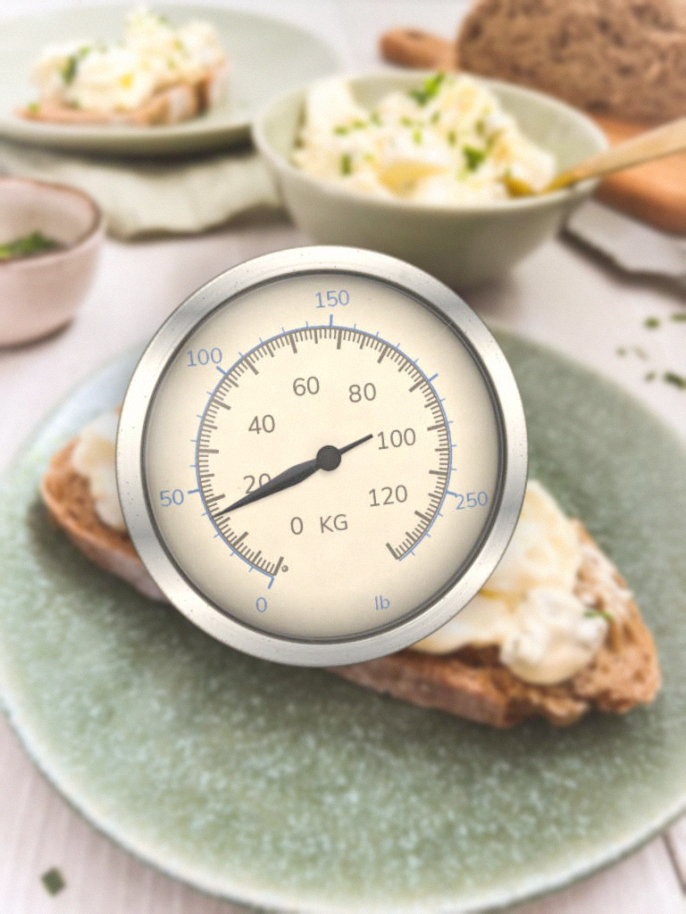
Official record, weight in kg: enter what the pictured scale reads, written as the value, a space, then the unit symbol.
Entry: 17 kg
